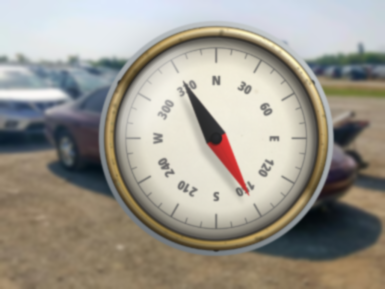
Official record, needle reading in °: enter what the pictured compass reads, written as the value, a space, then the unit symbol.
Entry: 150 °
